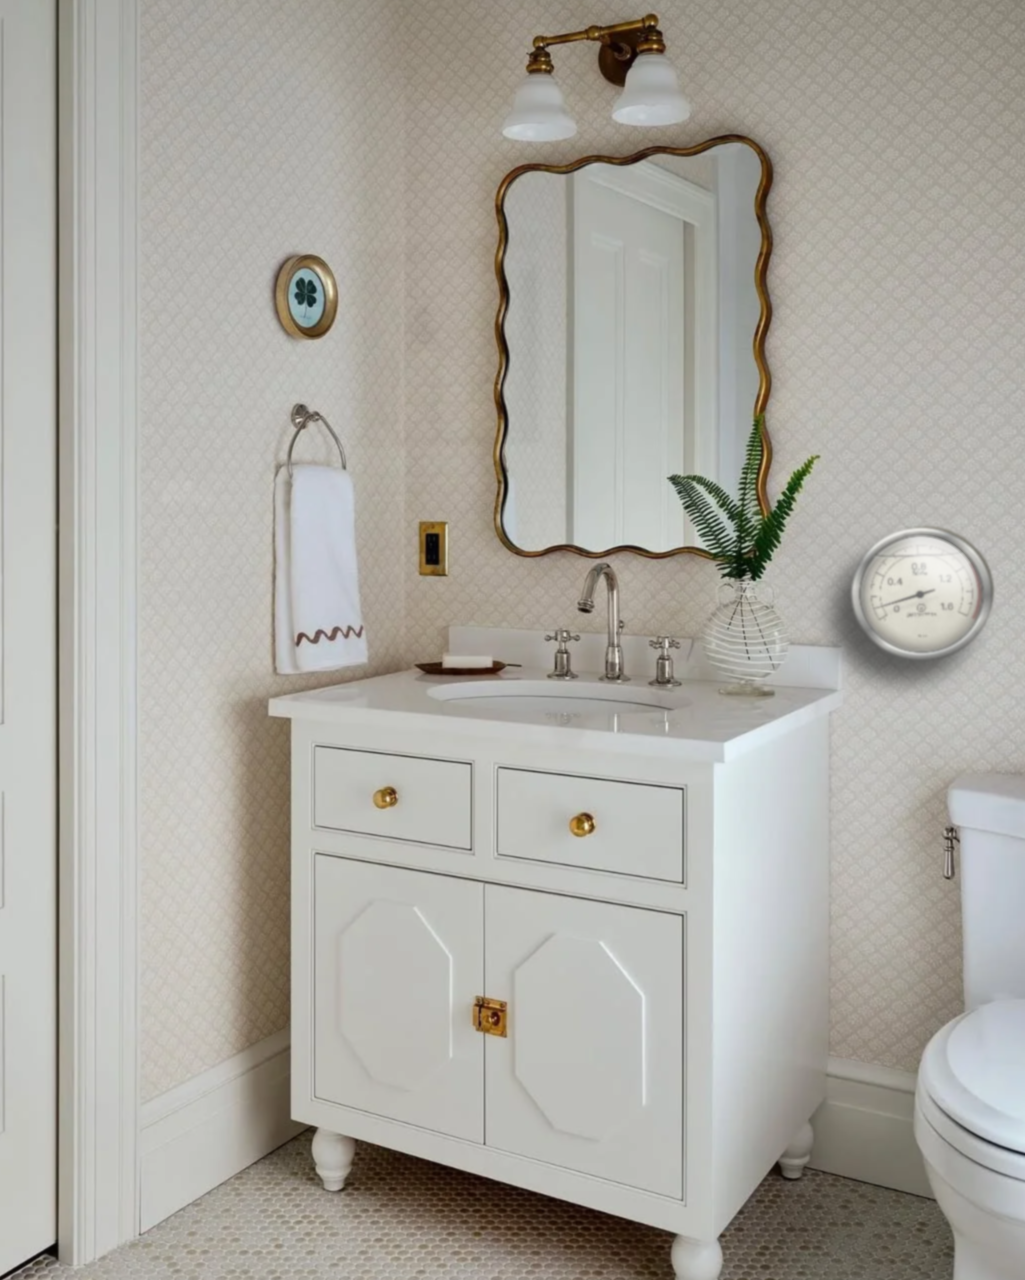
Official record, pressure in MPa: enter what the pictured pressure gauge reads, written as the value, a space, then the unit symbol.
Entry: 0.1 MPa
